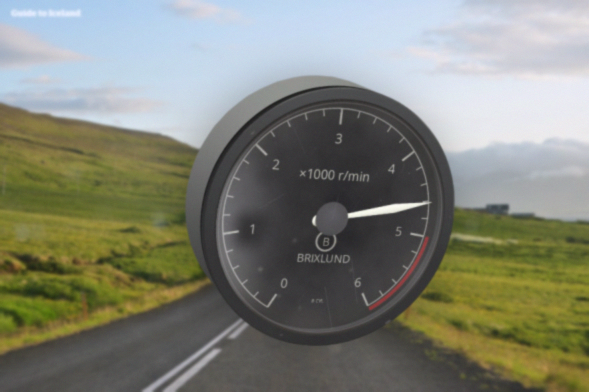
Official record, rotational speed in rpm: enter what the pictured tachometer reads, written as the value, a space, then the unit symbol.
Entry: 4600 rpm
